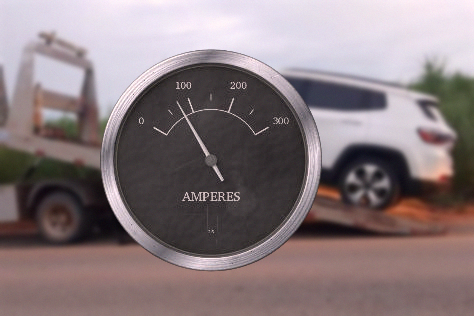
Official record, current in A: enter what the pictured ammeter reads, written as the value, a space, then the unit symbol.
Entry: 75 A
